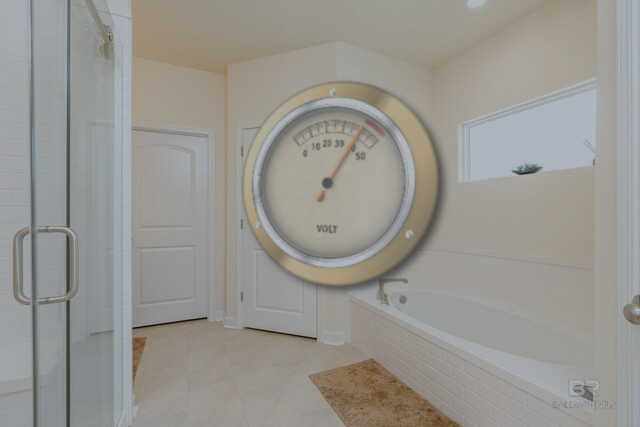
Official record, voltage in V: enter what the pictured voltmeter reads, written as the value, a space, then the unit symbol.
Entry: 40 V
